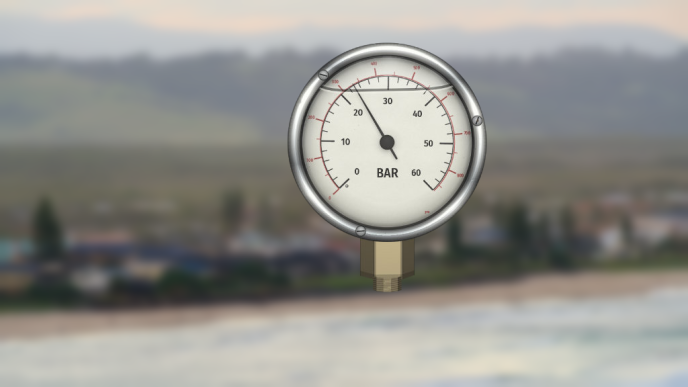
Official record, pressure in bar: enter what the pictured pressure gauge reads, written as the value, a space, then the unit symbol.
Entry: 23 bar
